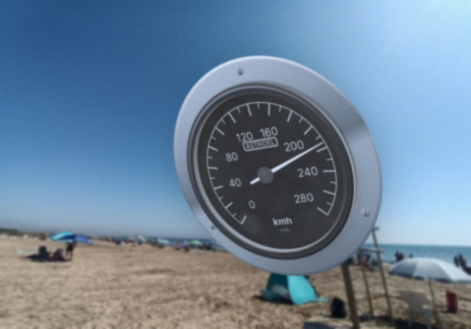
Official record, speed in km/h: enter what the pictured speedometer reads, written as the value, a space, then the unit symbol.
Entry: 215 km/h
